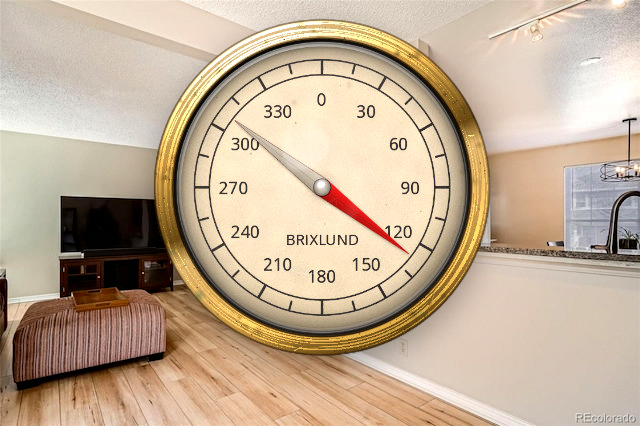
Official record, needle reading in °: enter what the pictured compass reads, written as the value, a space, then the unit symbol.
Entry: 127.5 °
